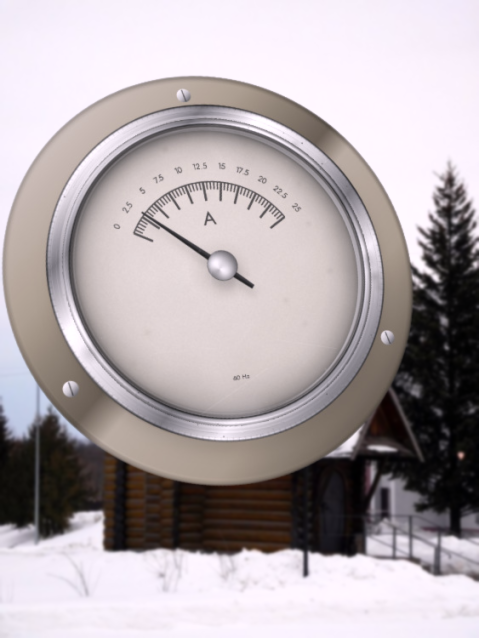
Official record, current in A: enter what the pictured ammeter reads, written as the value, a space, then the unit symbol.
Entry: 2.5 A
